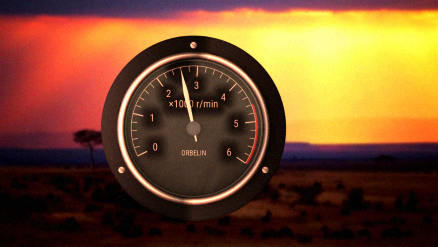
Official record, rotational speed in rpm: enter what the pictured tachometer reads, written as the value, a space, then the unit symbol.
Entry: 2600 rpm
